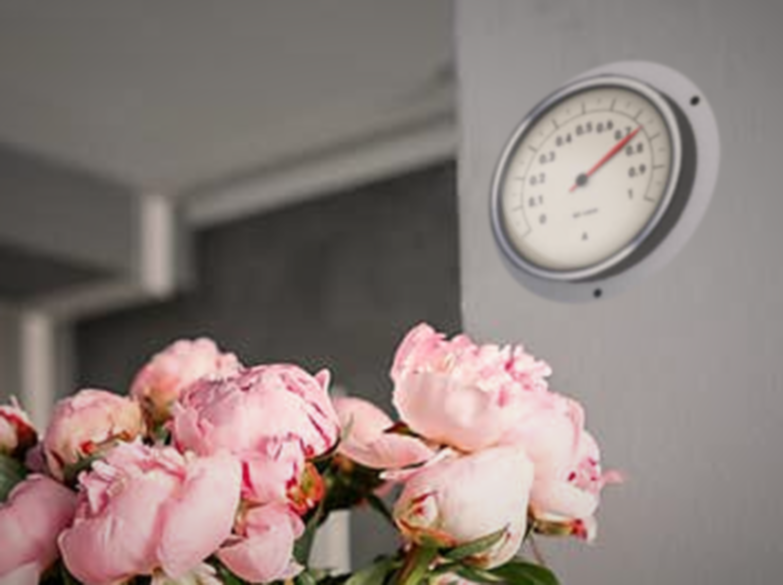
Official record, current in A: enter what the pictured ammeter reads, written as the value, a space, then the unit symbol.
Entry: 0.75 A
